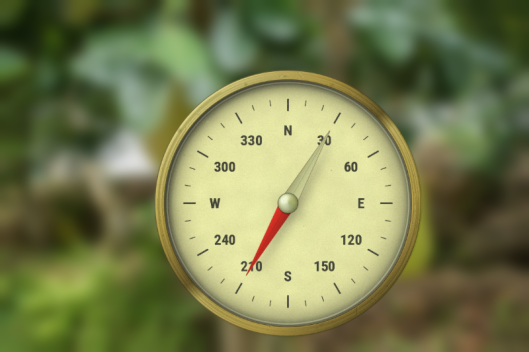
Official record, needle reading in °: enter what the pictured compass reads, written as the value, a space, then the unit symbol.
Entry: 210 °
